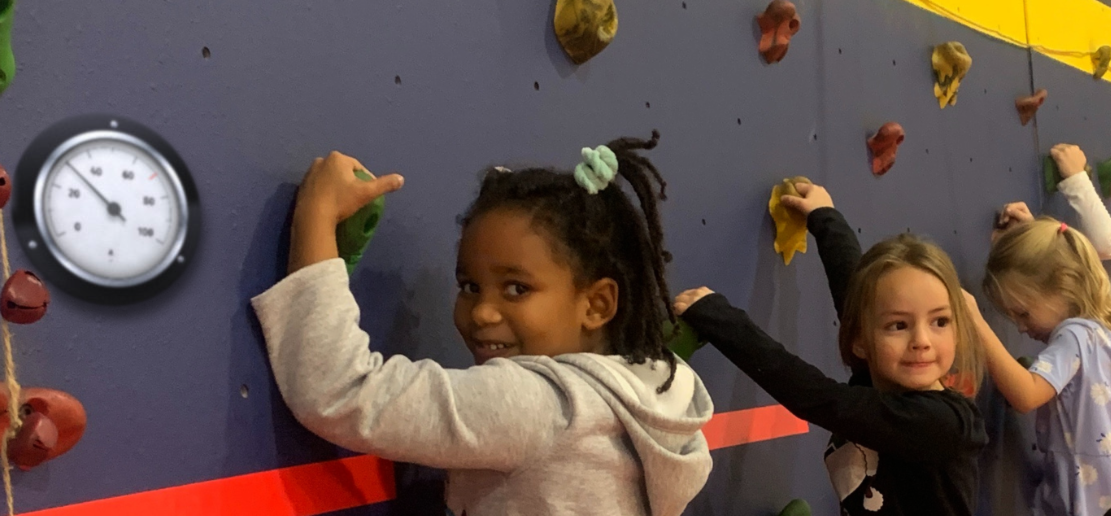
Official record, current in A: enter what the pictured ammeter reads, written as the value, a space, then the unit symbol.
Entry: 30 A
